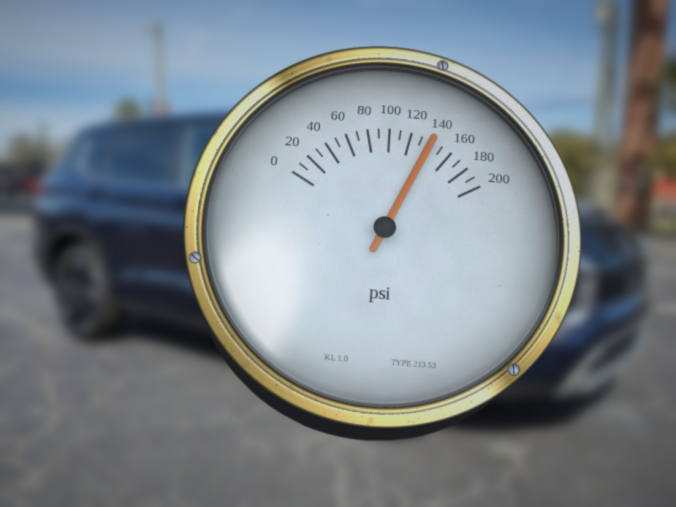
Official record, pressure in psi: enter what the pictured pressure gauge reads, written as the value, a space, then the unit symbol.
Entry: 140 psi
